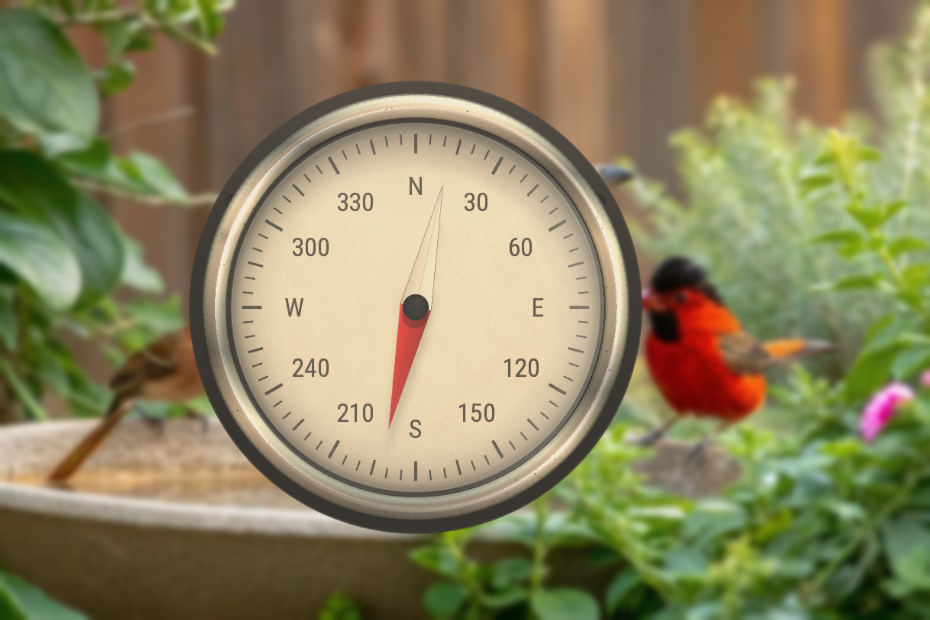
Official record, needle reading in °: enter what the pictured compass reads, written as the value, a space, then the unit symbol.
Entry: 192.5 °
